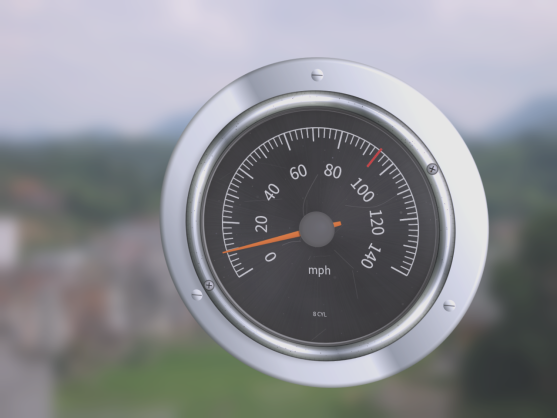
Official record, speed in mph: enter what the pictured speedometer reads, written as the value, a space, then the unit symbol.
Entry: 10 mph
